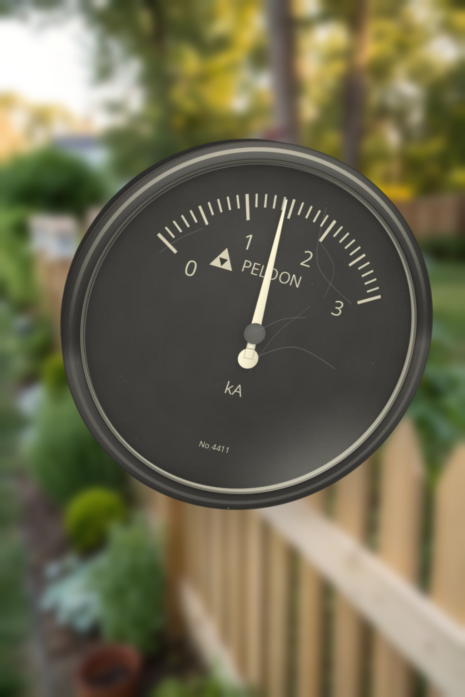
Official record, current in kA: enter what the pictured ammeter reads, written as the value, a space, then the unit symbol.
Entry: 1.4 kA
